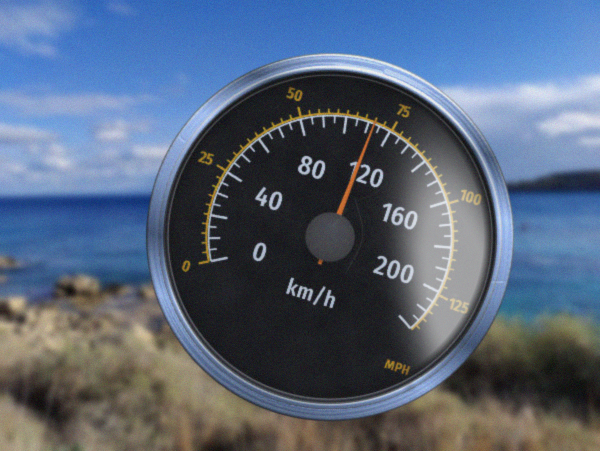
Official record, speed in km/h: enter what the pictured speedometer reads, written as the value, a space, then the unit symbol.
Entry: 112.5 km/h
